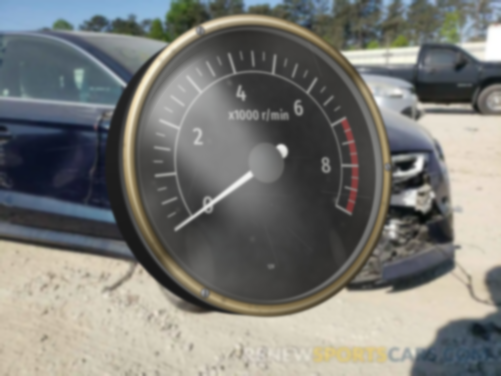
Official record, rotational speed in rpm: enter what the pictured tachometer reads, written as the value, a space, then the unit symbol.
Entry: 0 rpm
